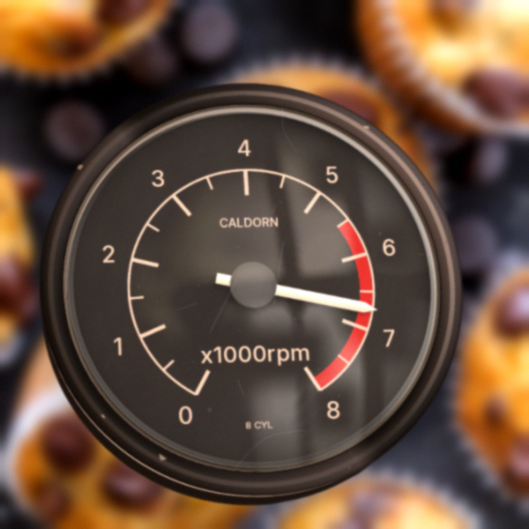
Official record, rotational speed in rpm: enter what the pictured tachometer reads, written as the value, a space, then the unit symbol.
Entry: 6750 rpm
